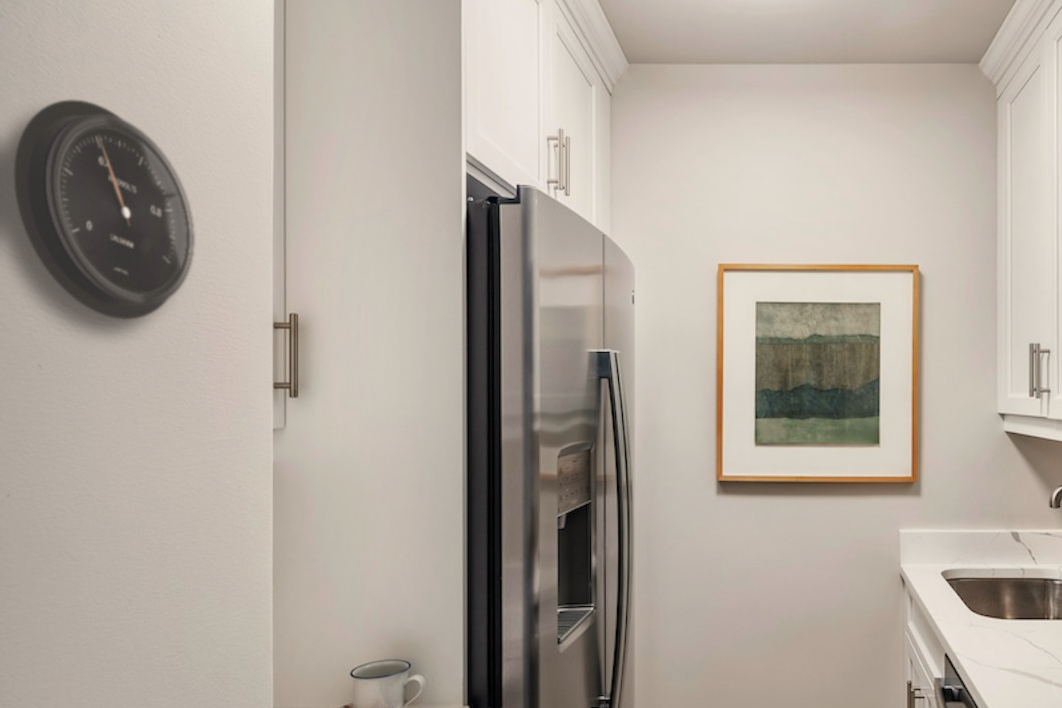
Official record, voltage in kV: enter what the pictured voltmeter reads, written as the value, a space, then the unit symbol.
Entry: 0.4 kV
